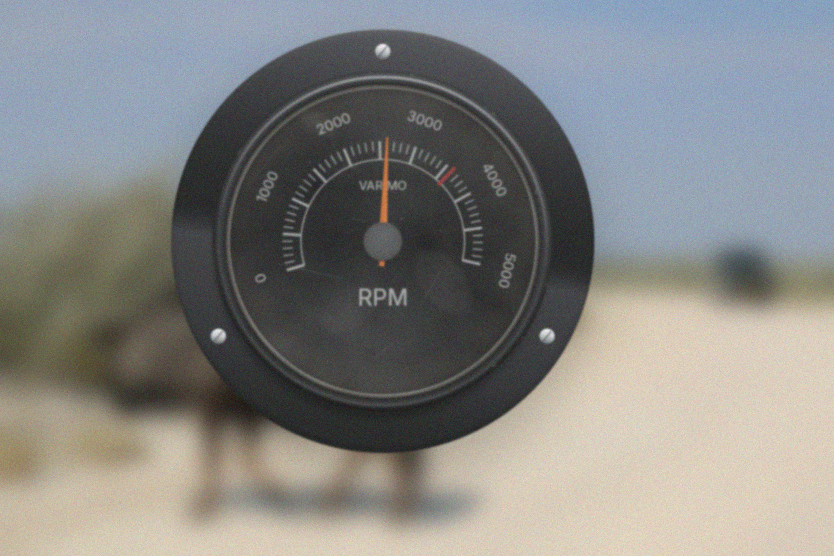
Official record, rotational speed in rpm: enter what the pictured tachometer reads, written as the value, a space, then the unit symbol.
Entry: 2600 rpm
